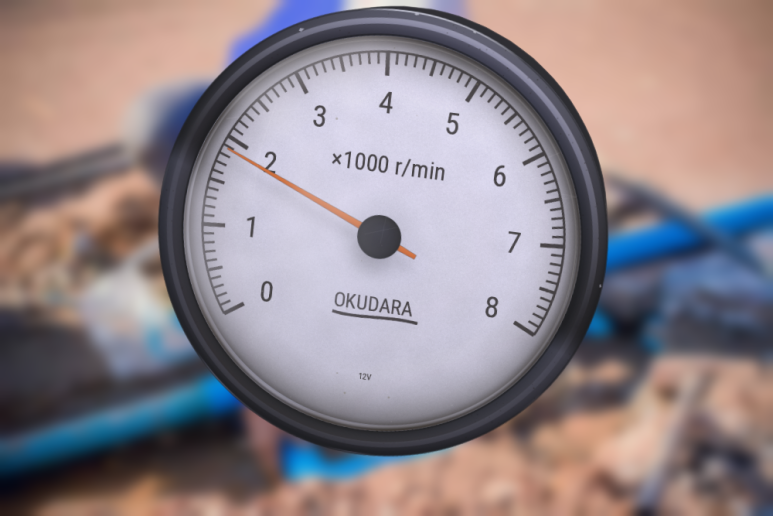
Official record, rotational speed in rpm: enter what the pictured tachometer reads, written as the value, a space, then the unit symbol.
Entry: 1900 rpm
